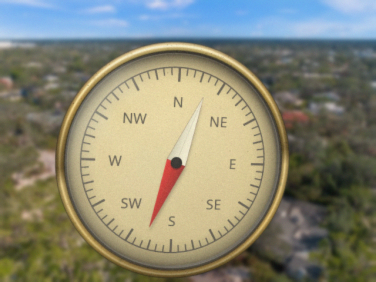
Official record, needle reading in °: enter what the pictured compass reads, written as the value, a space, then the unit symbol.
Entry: 200 °
